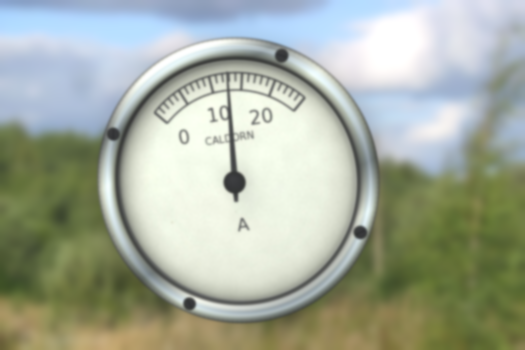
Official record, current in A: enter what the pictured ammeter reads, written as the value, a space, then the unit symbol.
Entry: 13 A
